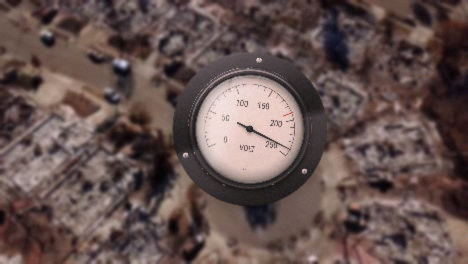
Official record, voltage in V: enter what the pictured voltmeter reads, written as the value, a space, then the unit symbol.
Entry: 240 V
